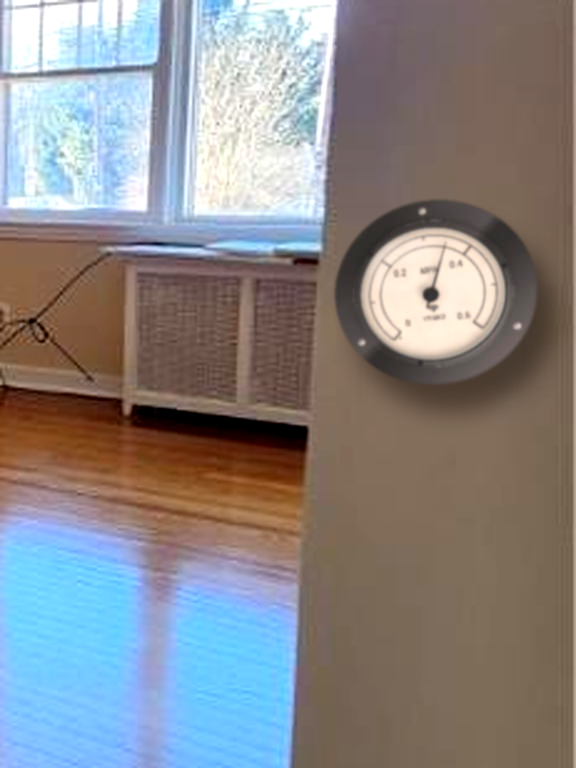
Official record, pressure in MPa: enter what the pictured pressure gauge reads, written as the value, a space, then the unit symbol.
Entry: 0.35 MPa
